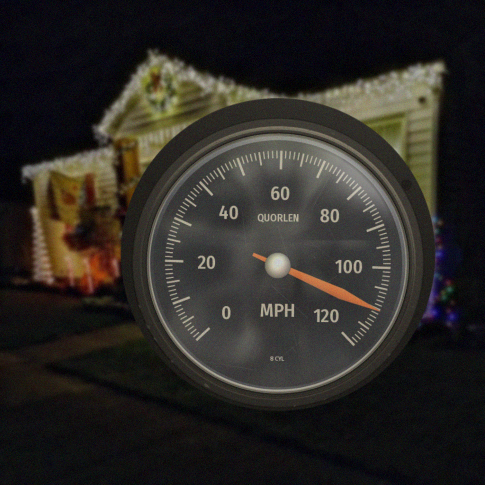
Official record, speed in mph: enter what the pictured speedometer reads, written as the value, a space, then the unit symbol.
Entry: 110 mph
